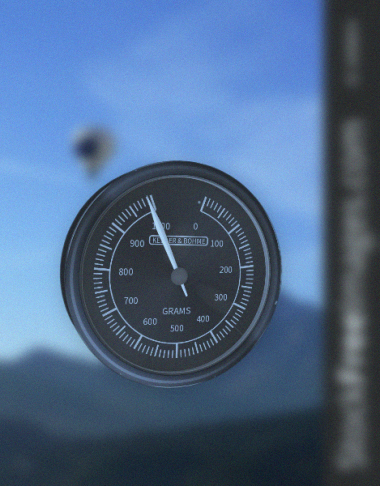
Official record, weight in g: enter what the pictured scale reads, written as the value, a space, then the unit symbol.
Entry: 990 g
